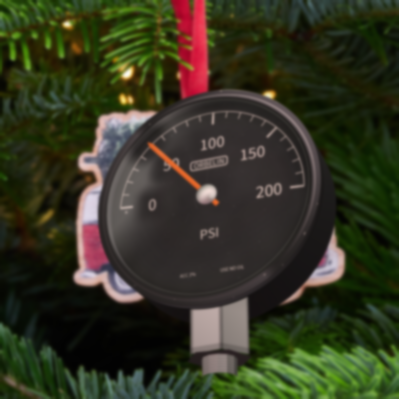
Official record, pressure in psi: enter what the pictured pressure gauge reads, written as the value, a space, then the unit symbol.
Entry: 50 psi
